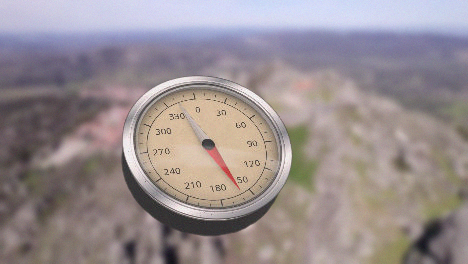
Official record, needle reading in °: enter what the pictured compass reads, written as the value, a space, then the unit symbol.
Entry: 160 °
